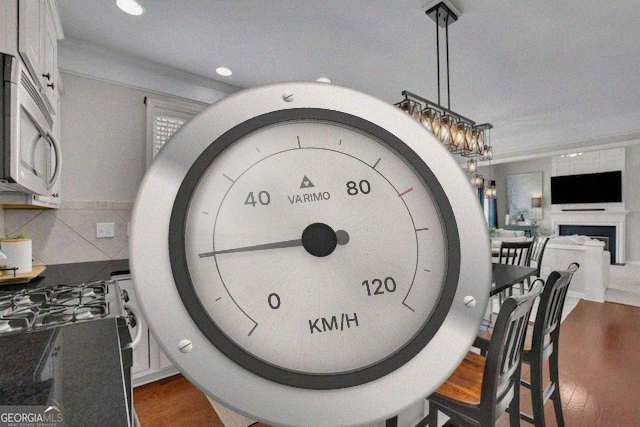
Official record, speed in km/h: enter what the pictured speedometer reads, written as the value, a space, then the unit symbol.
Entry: 20 km/h
